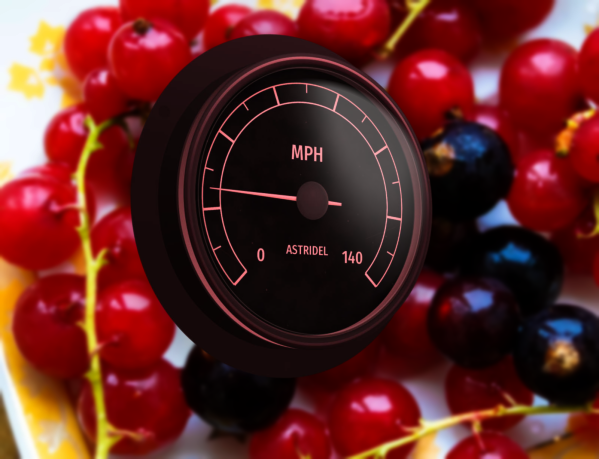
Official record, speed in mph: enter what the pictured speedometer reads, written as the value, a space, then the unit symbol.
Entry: 25 mph
